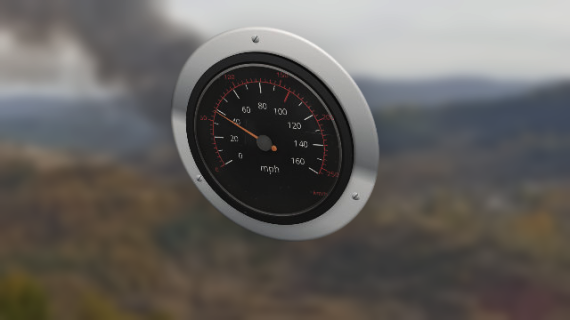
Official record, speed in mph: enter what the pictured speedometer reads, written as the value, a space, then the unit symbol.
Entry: 40 mph
